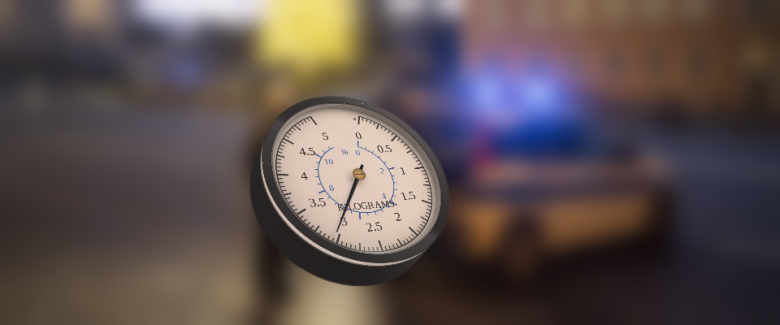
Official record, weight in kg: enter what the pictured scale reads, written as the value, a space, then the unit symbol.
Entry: 3.05 kg
